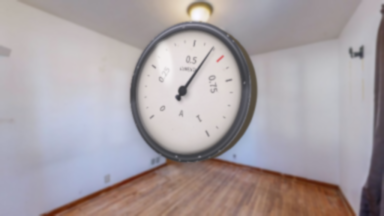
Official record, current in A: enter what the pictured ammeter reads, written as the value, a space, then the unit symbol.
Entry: 0.6 A
